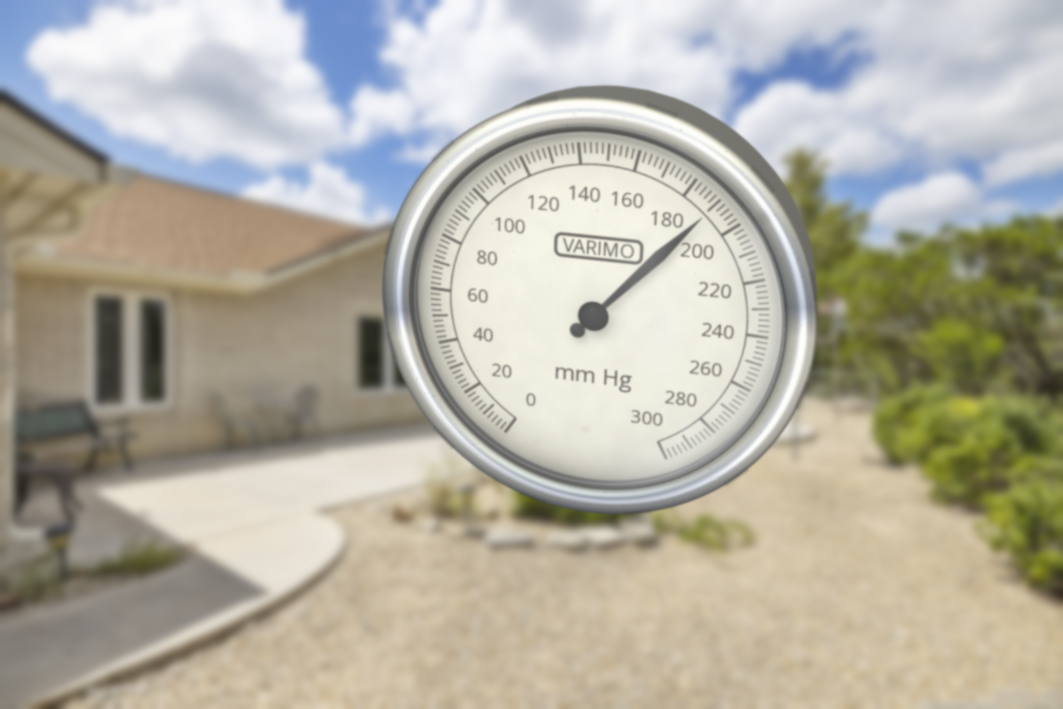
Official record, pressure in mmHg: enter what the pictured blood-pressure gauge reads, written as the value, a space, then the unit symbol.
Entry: 190 mmHg
